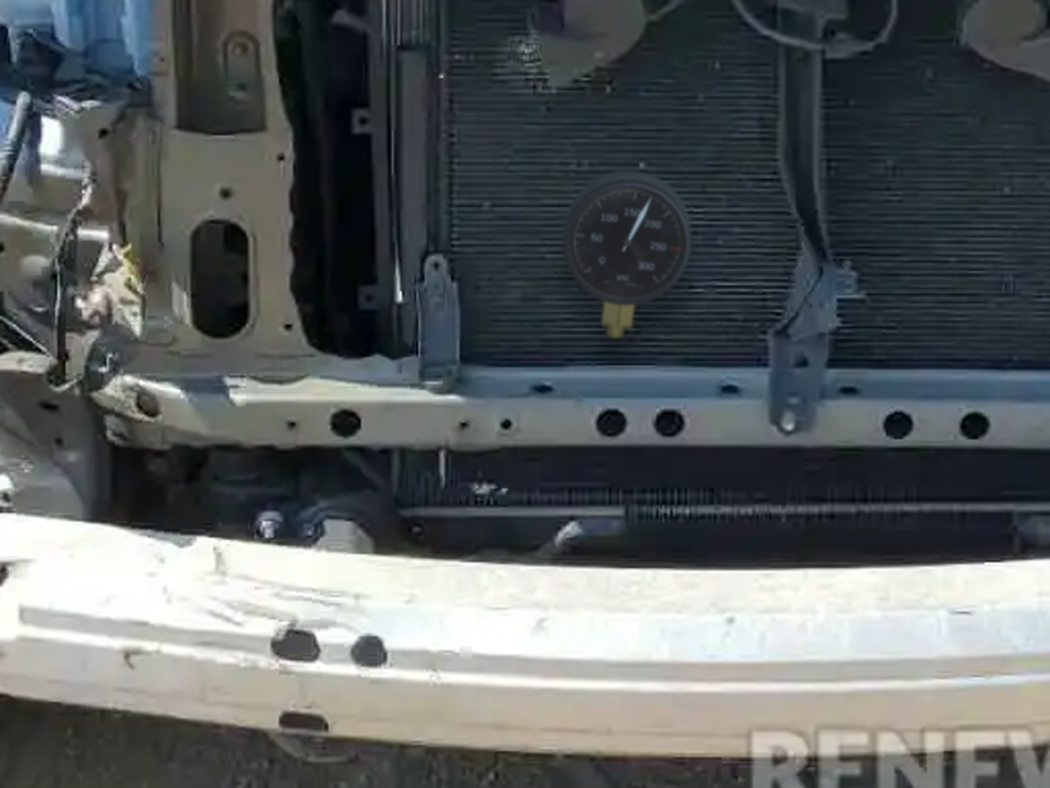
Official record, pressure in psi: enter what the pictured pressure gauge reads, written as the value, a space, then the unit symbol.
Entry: 170 psi
